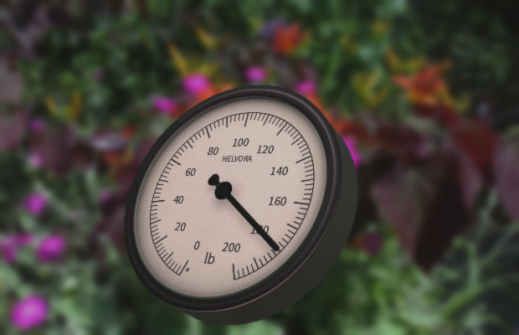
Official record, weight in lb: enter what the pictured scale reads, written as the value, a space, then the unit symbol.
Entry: 180 lb
